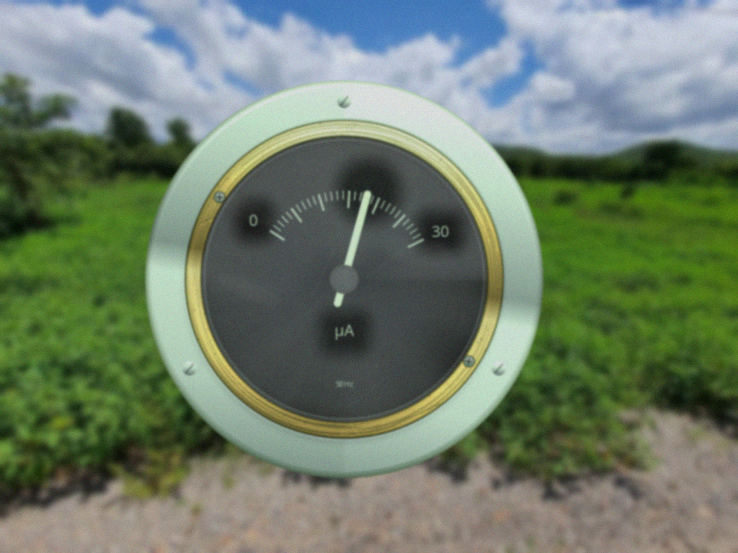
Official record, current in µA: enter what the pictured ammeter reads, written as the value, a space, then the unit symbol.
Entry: 18 µA
